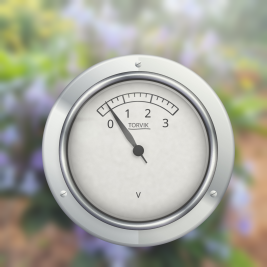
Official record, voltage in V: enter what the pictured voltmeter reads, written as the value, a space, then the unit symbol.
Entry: 0.4 V
